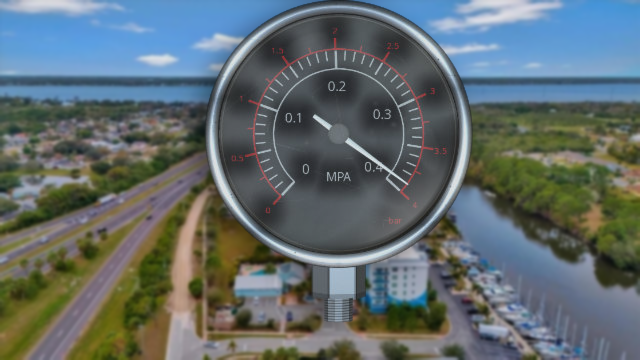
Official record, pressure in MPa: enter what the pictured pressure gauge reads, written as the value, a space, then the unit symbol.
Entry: 0.39 MPa
